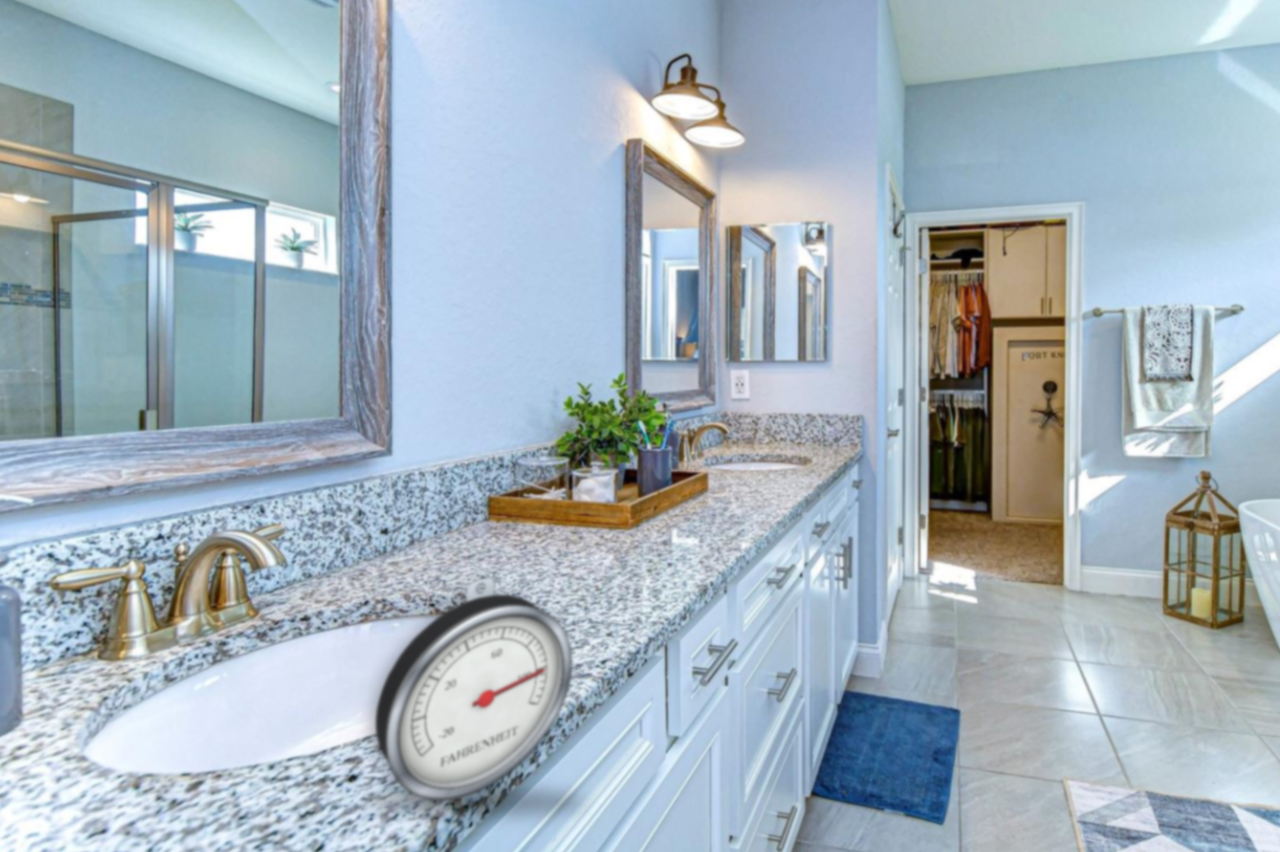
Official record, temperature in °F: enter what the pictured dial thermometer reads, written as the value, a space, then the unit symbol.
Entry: 100 °F
